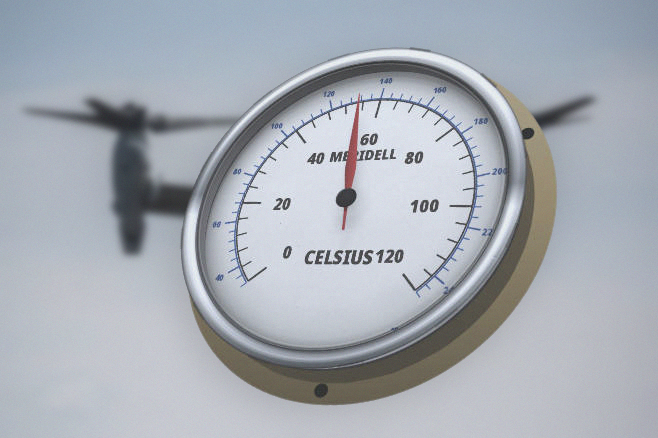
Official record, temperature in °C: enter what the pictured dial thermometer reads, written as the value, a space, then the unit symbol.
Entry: 56 °C
